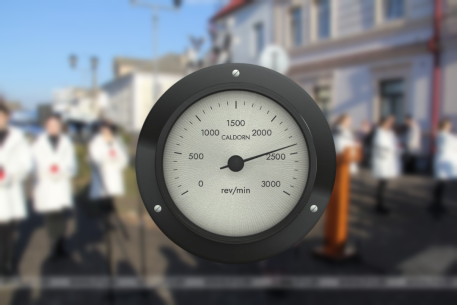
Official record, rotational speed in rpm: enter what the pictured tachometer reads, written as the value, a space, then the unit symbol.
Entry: 2400 rpm
